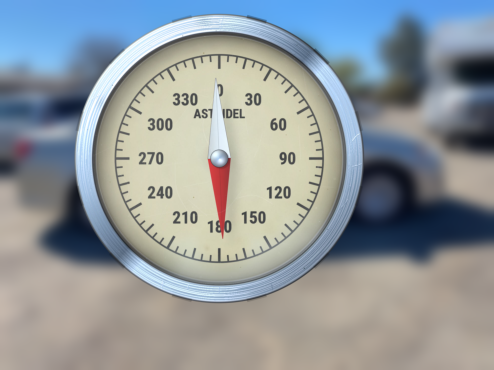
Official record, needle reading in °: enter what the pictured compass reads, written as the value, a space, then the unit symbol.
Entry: 177.5 °
